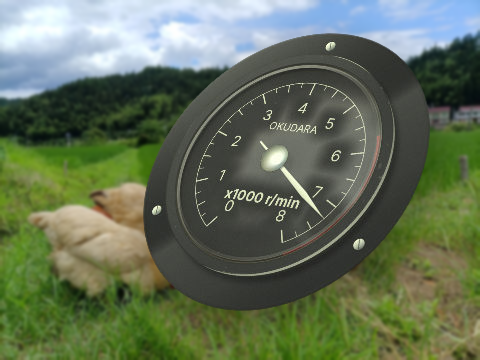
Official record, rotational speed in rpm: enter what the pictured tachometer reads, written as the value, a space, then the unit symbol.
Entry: 7250 rpm
